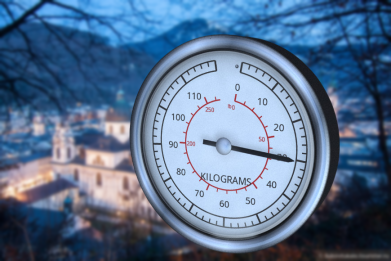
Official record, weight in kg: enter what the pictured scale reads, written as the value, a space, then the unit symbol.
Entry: 30 kg
